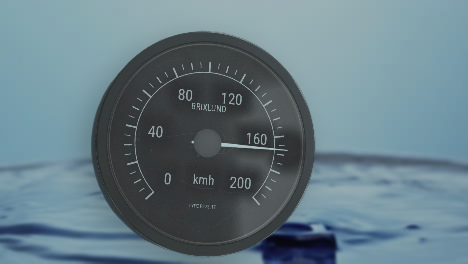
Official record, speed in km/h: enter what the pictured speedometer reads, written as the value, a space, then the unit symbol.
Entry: 167.5 km/h
